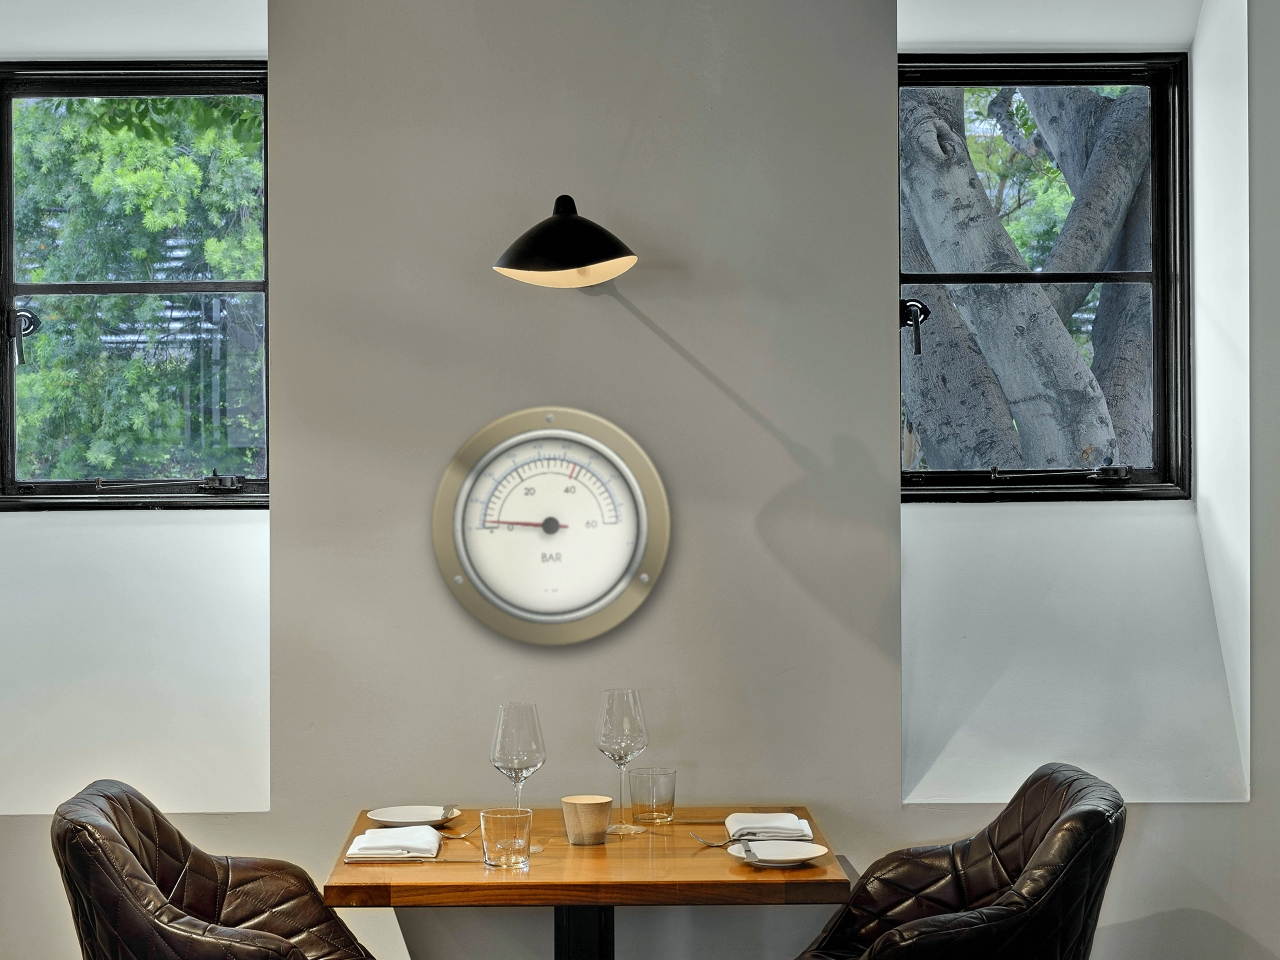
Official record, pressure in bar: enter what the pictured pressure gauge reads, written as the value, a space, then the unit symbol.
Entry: 2 bar
